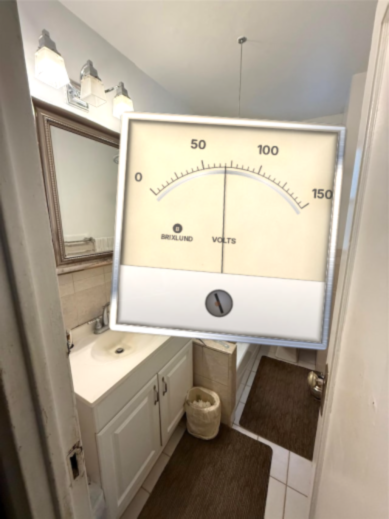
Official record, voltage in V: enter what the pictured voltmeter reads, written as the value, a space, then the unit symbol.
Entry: 70 V
